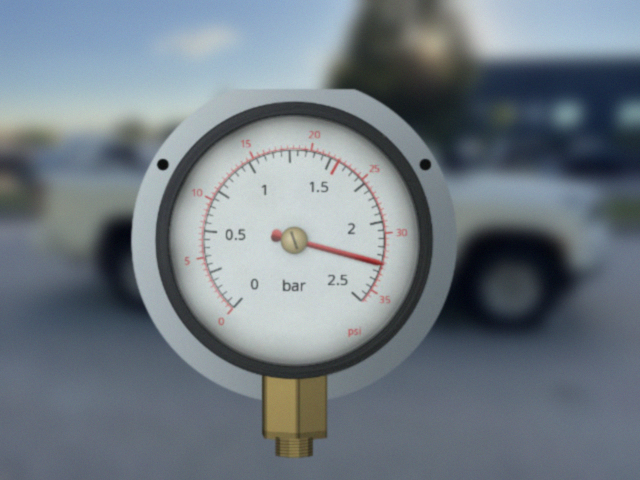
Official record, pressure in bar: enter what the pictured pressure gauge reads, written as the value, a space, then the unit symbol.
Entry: 2.25 bar
